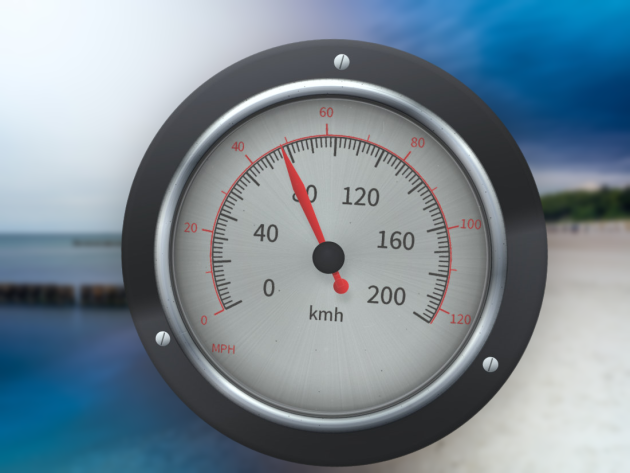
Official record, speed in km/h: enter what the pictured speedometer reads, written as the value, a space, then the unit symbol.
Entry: 78 km/h
